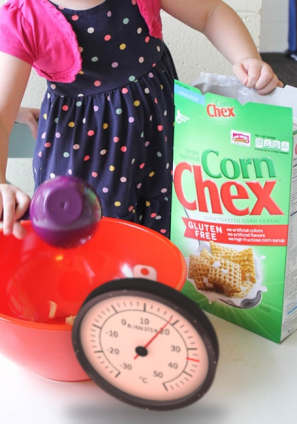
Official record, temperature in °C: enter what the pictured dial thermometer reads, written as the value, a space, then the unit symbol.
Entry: 18 °C
